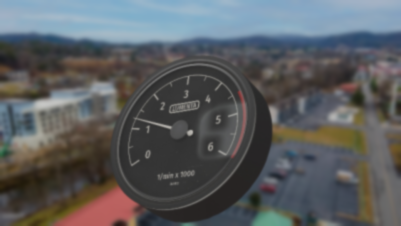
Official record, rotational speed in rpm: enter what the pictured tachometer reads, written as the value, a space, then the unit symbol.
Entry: 1250 rpm
